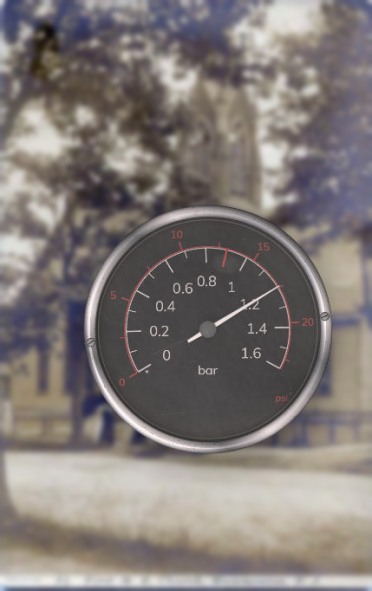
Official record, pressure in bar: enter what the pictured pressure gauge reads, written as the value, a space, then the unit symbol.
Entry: 1.2 bar
